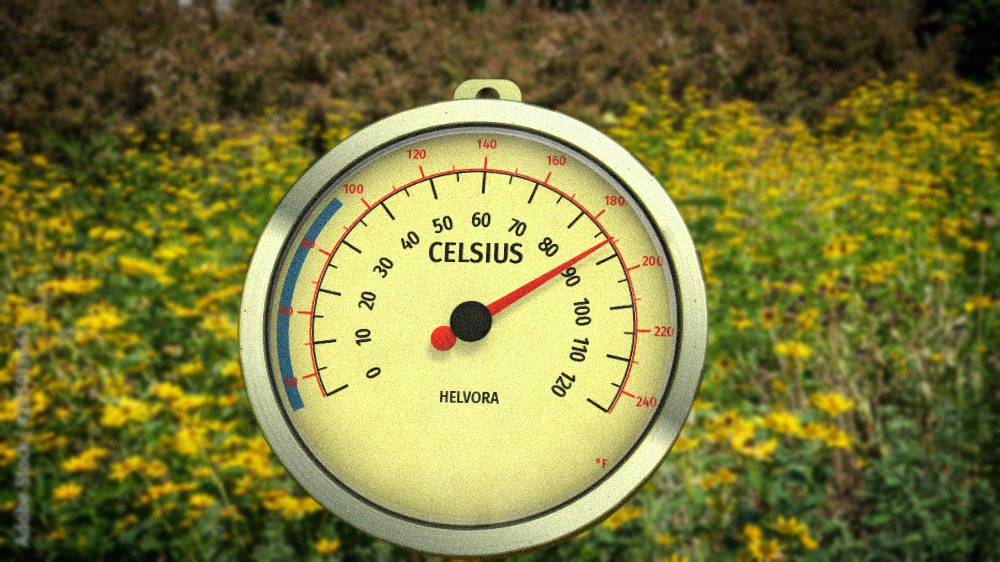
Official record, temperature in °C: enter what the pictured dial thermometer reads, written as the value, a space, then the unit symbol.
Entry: 87.5 °C
